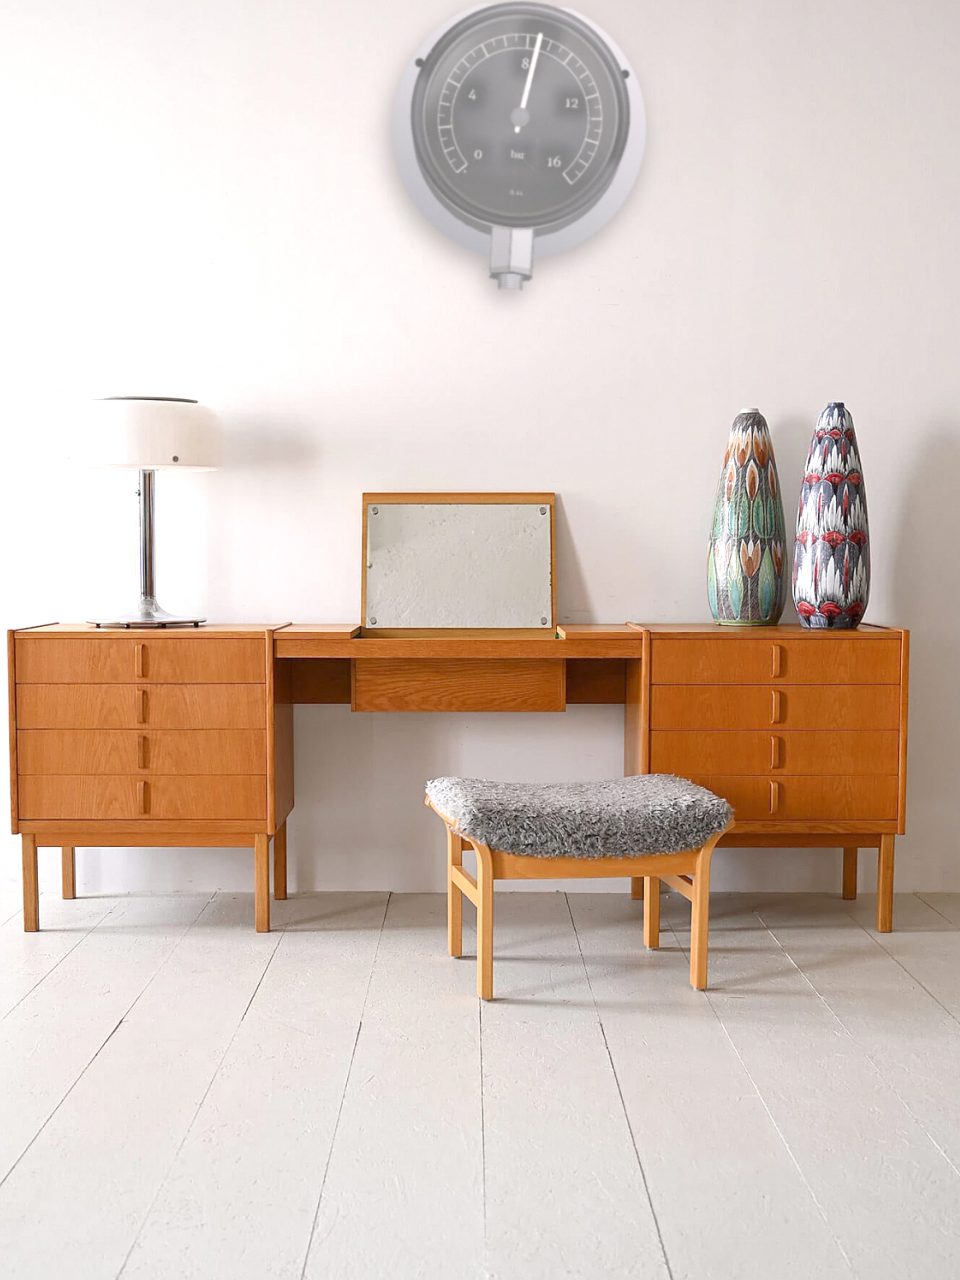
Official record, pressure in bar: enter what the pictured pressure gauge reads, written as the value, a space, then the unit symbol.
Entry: 8.5 bar
